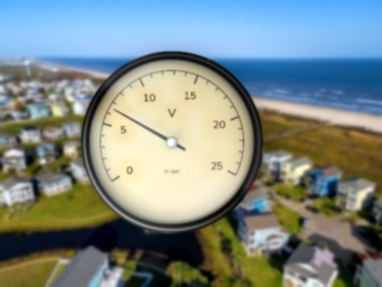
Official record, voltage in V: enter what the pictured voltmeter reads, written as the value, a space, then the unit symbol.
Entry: 6.5 V
